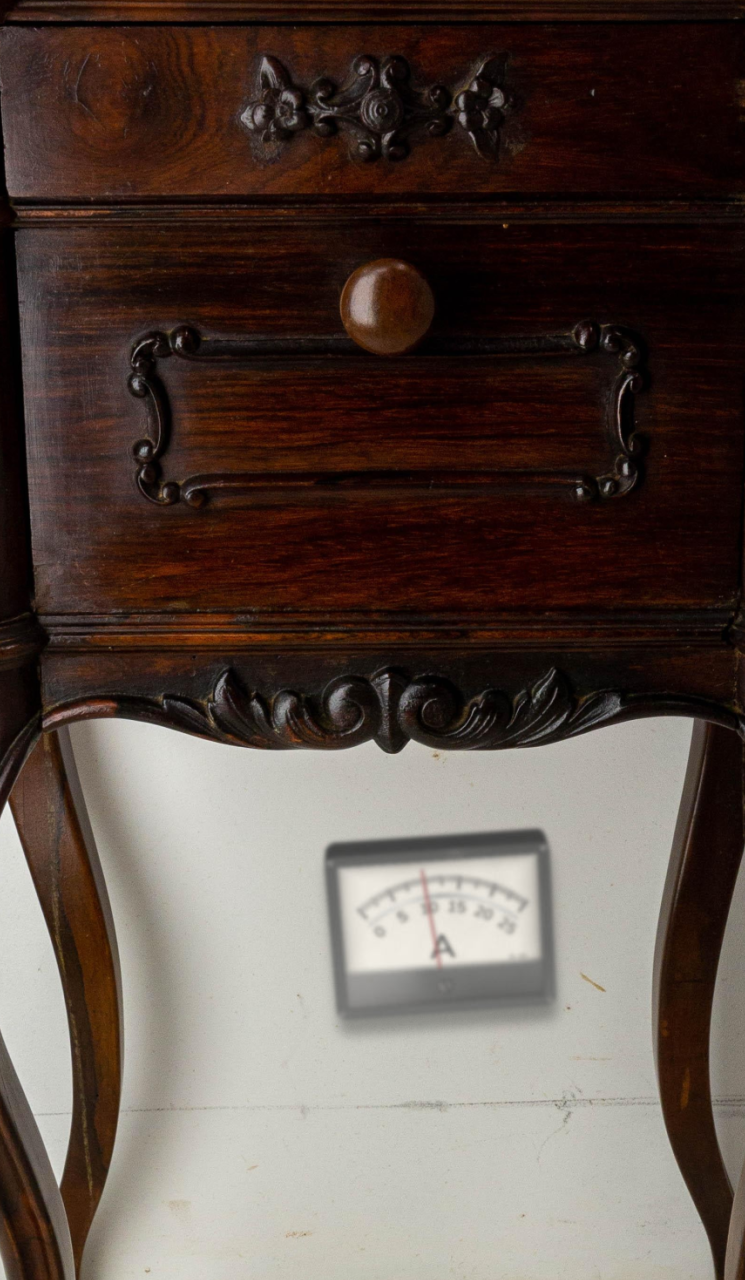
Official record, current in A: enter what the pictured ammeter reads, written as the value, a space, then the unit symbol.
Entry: 10 A
